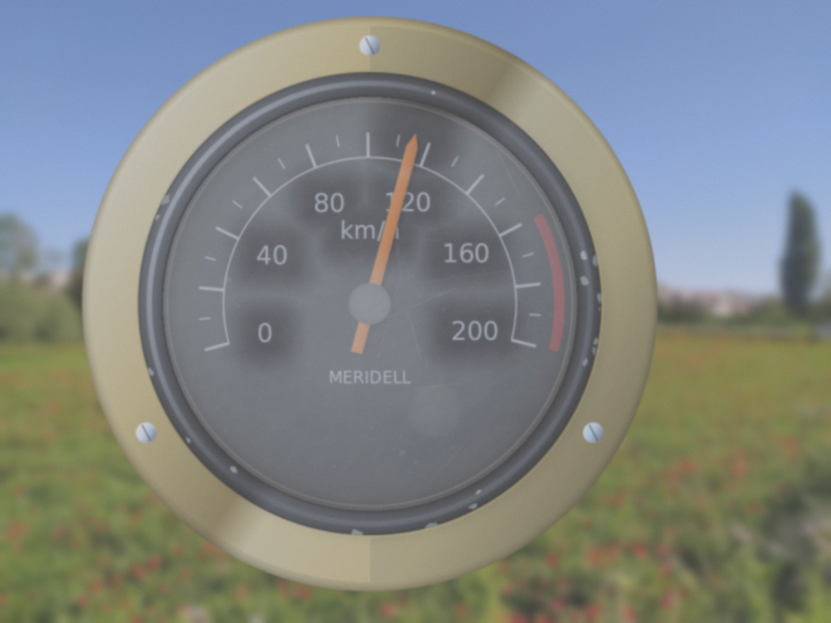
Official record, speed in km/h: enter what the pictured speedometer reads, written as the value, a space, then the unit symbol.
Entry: 115 km/h
